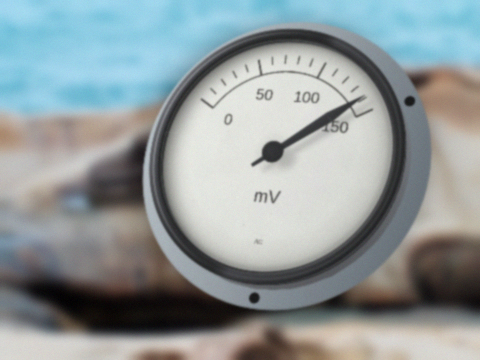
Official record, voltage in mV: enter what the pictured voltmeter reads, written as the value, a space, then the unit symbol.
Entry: 140 mV
